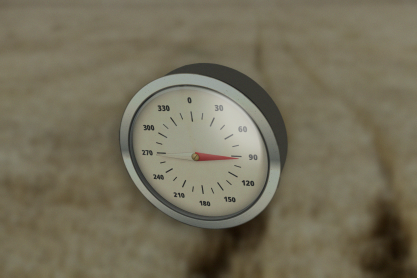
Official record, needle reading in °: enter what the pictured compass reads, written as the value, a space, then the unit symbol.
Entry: 90 °
